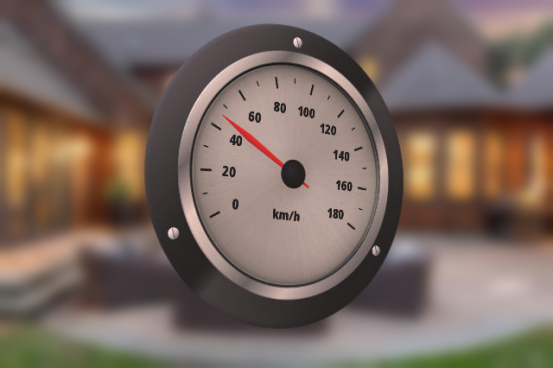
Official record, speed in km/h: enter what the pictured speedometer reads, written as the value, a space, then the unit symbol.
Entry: 45 km/h
